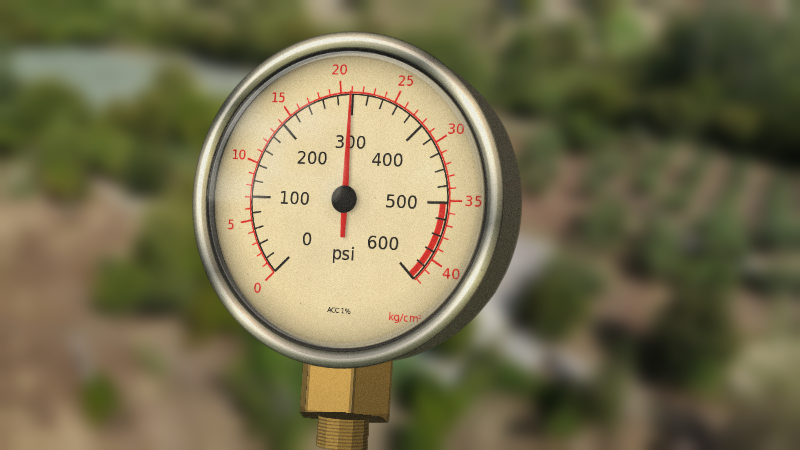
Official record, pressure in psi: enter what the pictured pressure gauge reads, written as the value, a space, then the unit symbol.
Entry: 300 psi
